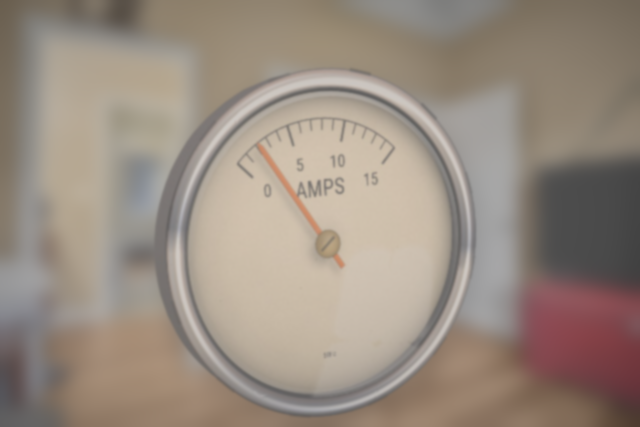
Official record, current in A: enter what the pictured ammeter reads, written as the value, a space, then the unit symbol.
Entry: 2 A
